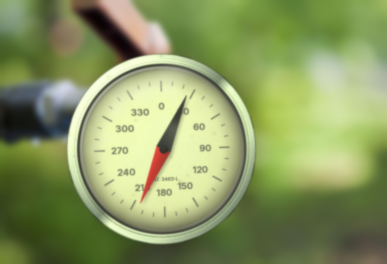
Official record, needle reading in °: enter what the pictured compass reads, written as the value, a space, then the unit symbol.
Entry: 205 °
